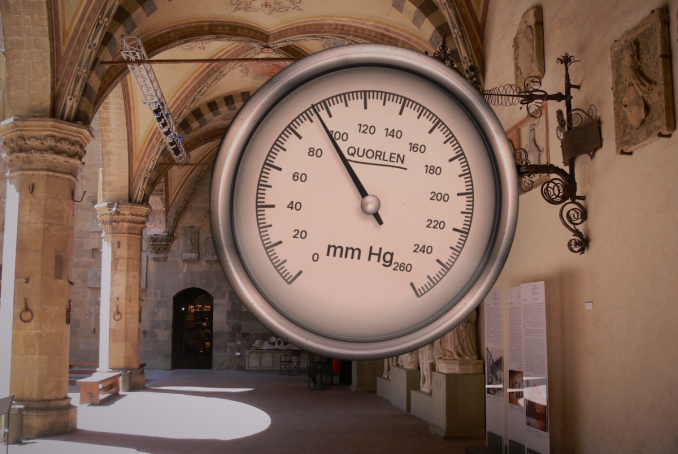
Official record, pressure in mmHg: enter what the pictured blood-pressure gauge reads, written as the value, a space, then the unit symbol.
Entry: 94 mmHg
